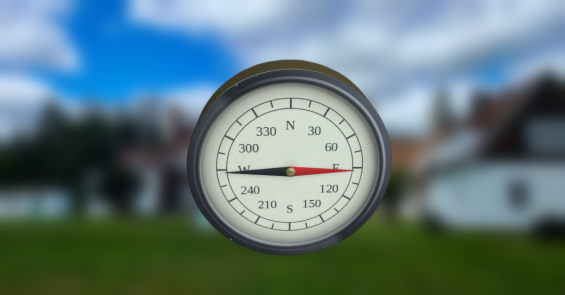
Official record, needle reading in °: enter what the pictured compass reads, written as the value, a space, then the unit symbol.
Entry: 90 °
